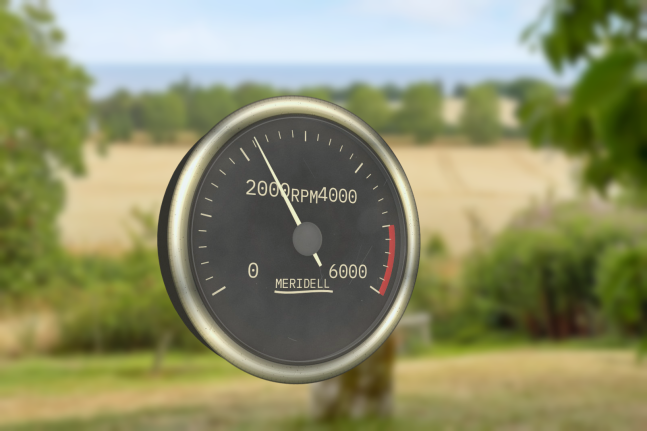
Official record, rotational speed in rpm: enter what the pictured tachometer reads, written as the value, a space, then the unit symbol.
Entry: 2200 rpm
